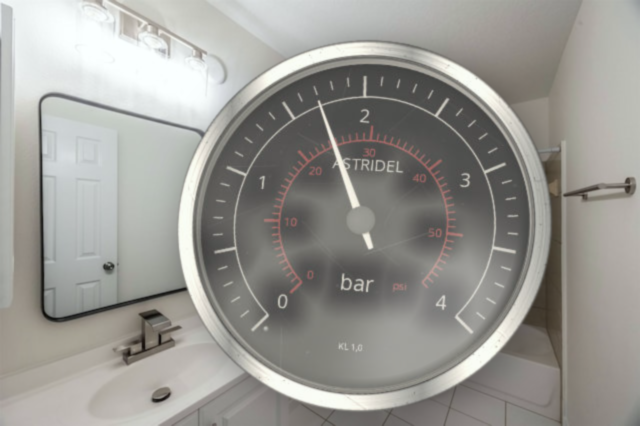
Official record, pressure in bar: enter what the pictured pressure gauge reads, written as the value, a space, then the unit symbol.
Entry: 1.7 bar
